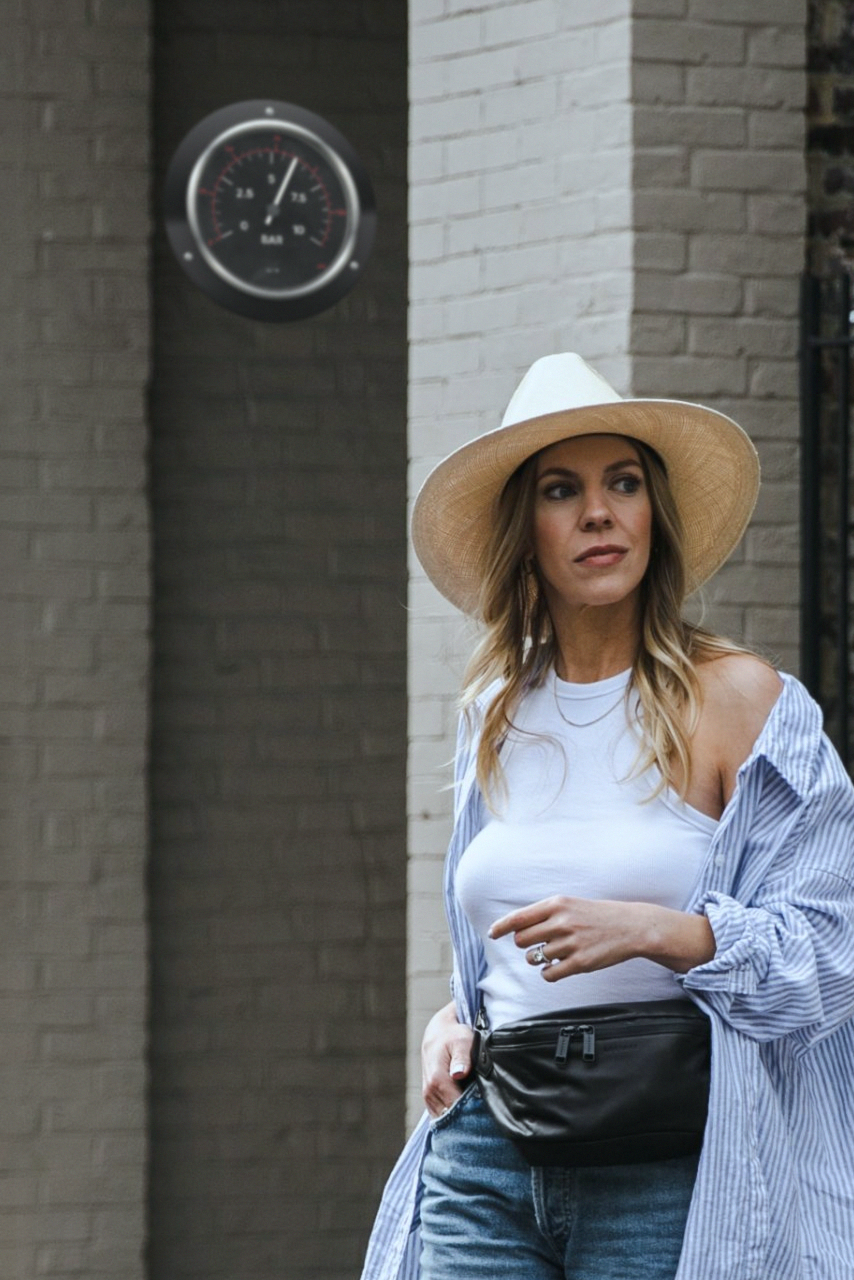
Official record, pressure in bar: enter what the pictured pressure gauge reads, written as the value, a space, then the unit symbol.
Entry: 6 bar
